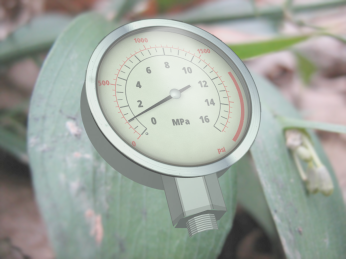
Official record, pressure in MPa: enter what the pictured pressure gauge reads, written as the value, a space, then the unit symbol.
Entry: 1 MPa
